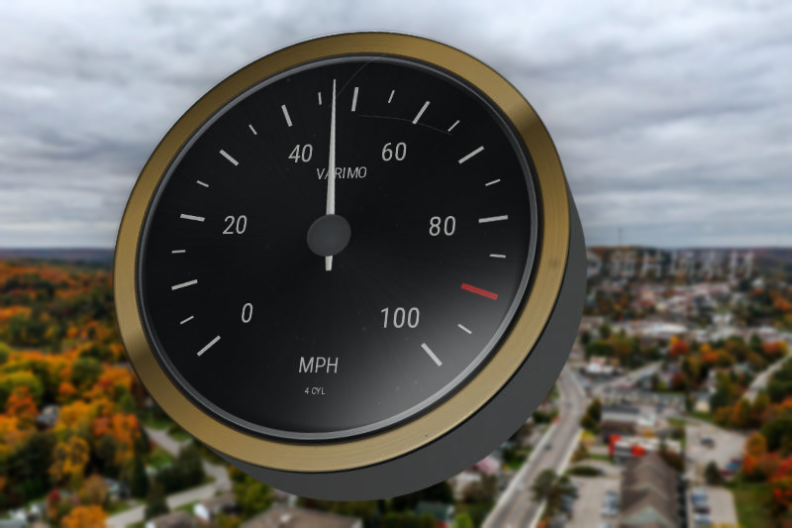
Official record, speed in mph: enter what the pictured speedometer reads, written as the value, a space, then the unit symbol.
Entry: 47.5 mph
